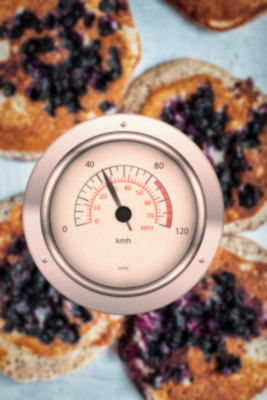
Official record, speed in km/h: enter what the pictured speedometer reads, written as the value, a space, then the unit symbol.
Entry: 45 km/h
